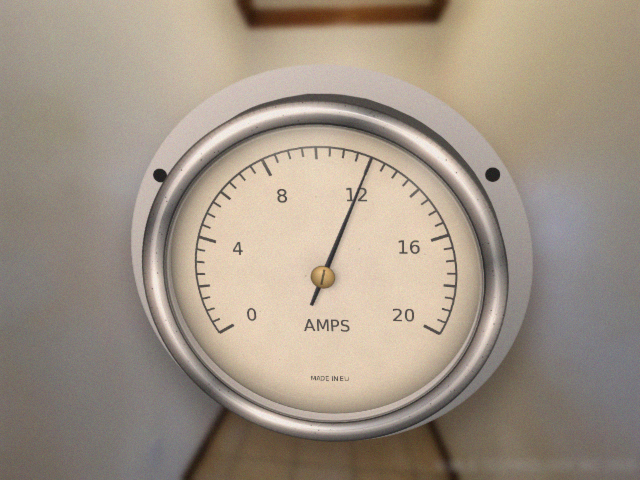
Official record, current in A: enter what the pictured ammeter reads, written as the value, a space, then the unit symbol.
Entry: 12 A
